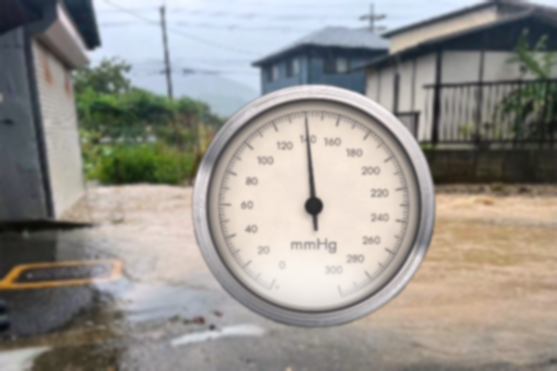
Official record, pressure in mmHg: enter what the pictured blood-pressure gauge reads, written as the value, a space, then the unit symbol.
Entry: 140 mmHg
